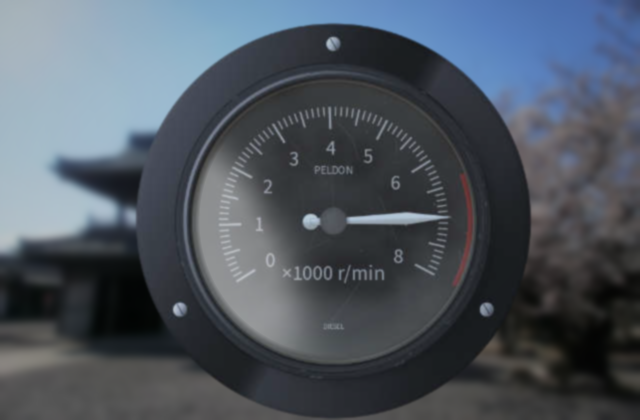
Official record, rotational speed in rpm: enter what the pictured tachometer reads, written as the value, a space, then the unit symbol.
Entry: 7000 rpm
